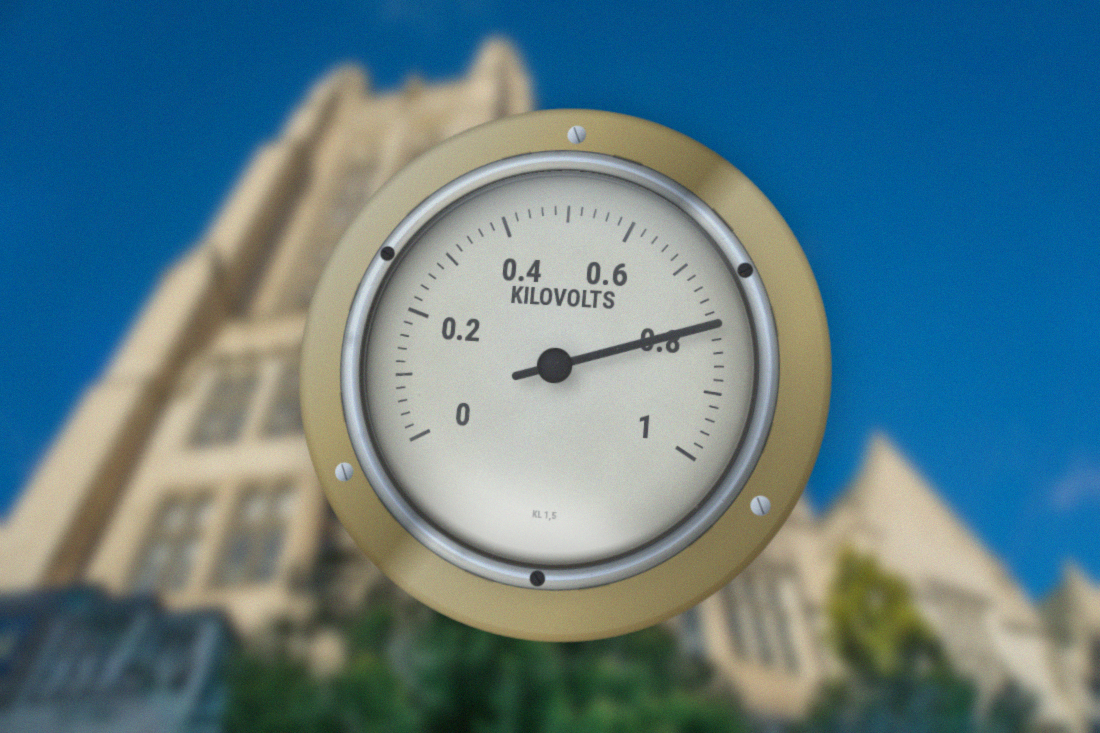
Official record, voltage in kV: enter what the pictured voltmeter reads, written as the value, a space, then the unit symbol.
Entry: 0.8 kV
